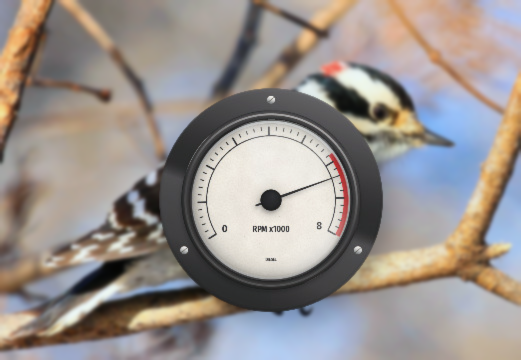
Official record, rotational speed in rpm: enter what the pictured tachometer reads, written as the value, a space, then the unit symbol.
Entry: 6400 rpm
